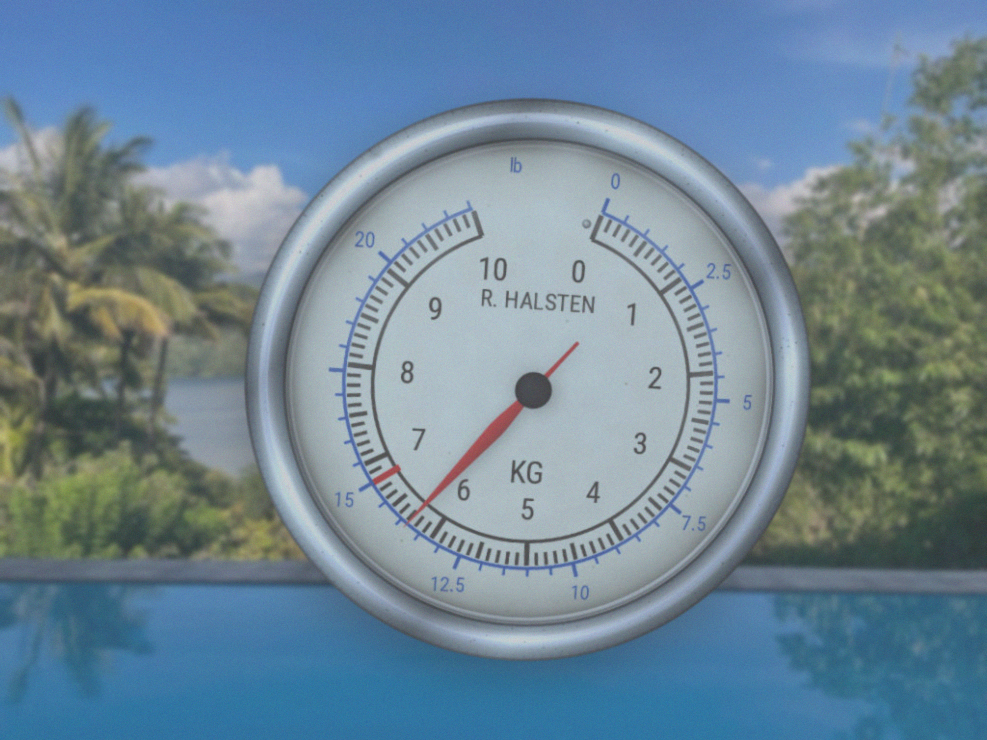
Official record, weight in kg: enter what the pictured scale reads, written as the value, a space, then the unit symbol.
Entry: 6.3 kg
